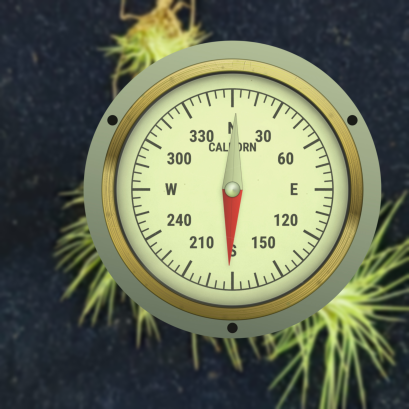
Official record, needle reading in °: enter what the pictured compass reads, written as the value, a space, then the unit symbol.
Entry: 182.5 °
